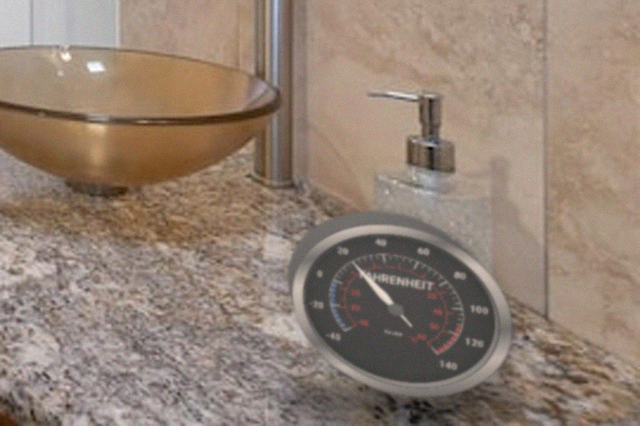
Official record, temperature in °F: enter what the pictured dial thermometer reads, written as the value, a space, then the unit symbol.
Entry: 20 °F
